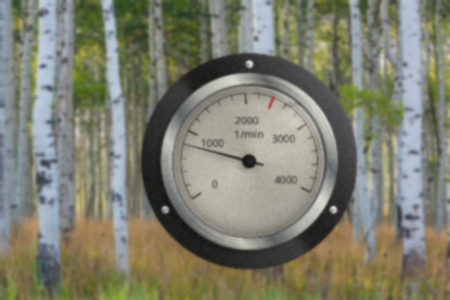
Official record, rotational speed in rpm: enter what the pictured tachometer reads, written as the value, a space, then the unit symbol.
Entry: 800 rpm
